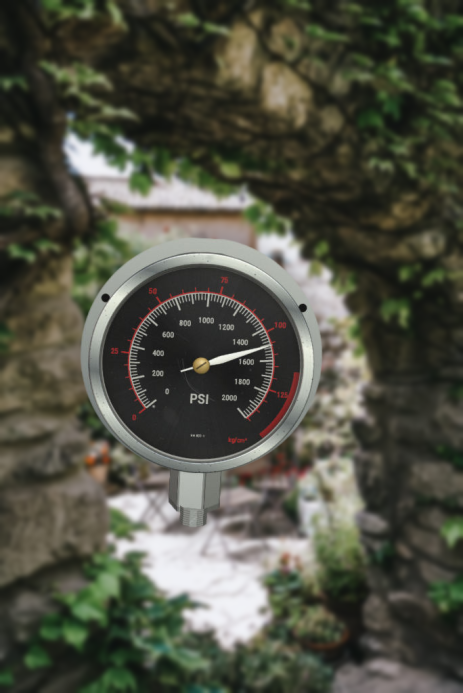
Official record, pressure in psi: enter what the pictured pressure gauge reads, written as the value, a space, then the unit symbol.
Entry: 1500 psi
